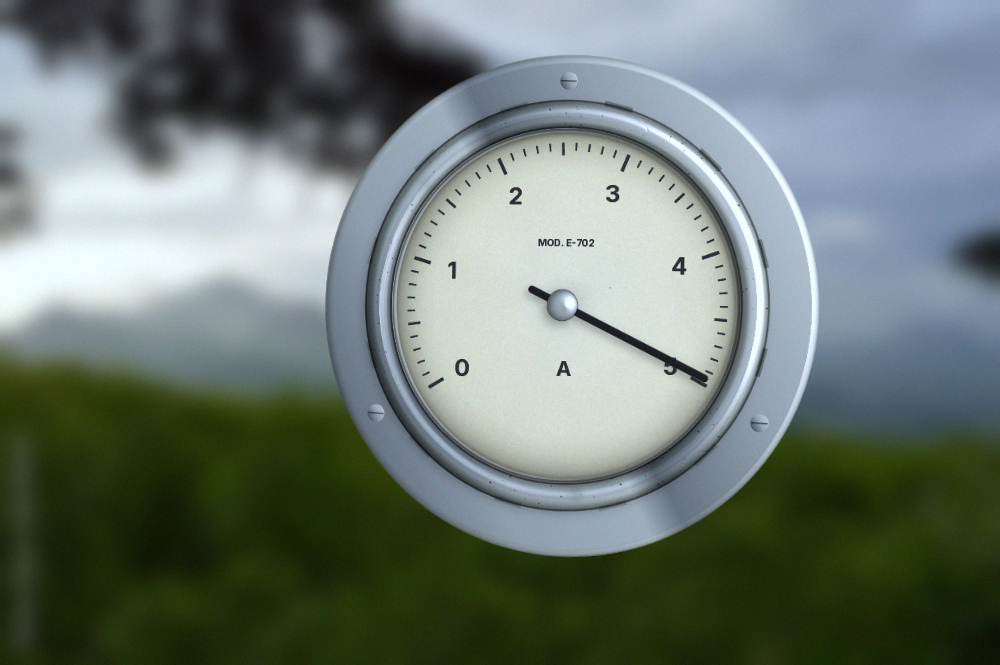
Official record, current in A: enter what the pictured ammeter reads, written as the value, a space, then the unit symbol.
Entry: 4.95 A
